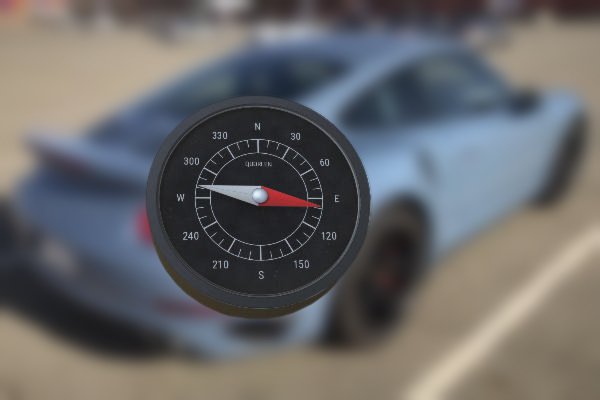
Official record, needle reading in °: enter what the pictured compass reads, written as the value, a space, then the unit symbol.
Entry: 100 °
